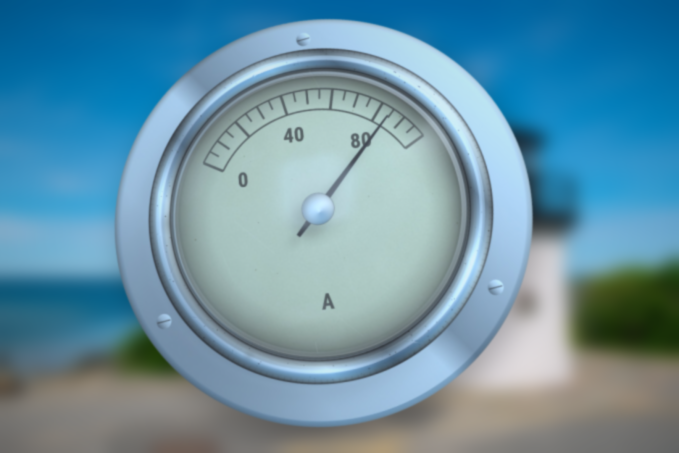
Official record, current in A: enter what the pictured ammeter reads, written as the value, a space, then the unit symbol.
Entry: 85 A
